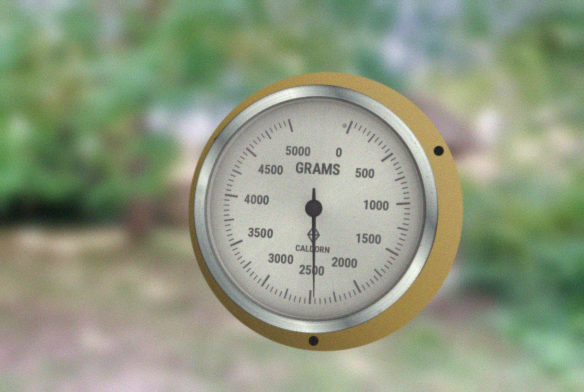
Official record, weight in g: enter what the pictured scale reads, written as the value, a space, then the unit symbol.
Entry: 2450 g
